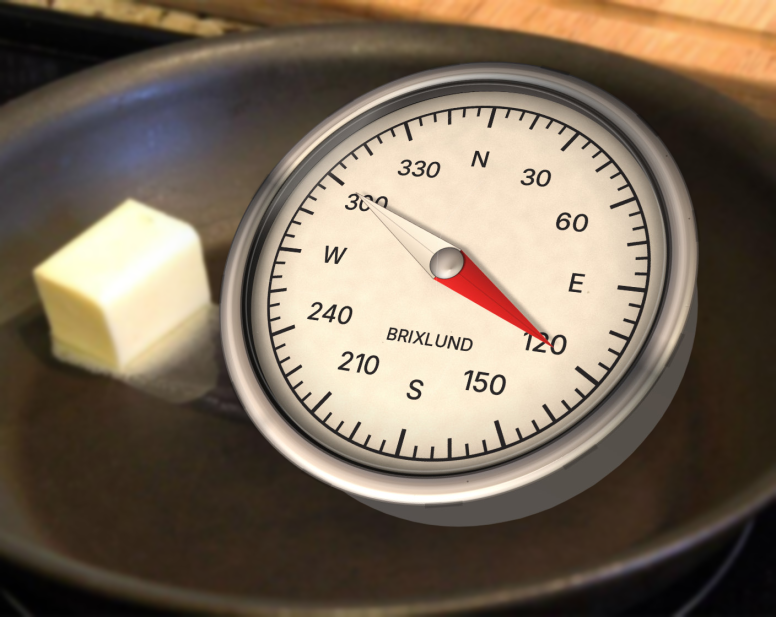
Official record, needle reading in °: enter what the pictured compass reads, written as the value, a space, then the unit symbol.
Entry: 120 °
